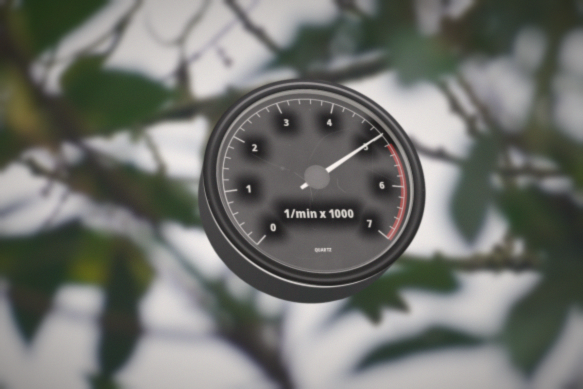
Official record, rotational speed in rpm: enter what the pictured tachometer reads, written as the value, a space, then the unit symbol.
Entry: 5000 rpm
